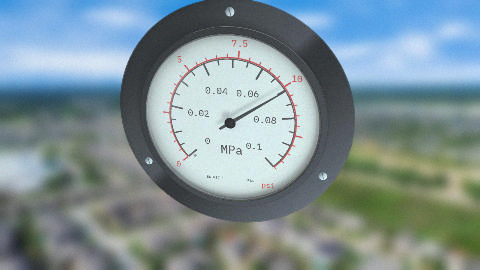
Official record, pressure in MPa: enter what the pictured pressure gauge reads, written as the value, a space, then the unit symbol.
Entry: 0.07 MPa
